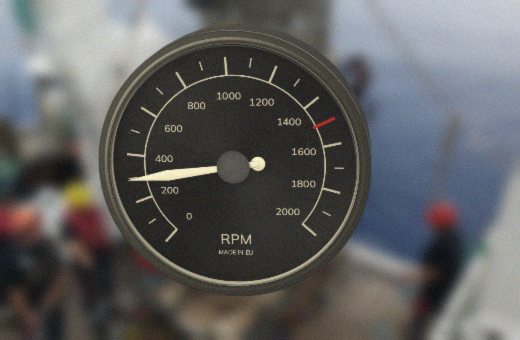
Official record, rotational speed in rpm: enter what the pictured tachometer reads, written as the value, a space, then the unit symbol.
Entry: 300 rpm
